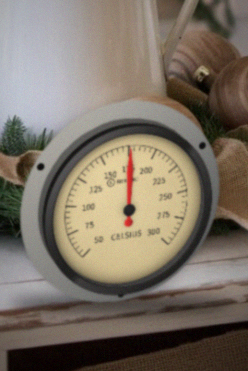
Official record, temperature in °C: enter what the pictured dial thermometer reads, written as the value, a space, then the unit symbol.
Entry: 175 °C
